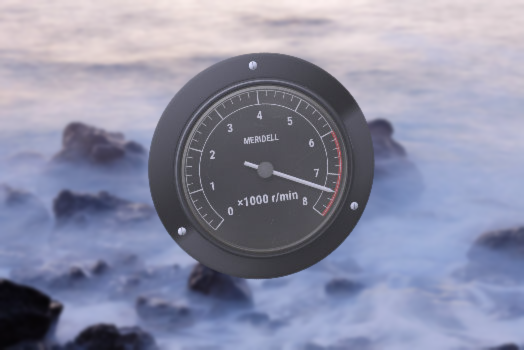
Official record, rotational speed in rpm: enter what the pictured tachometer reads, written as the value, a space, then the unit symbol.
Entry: 7400 rpm
